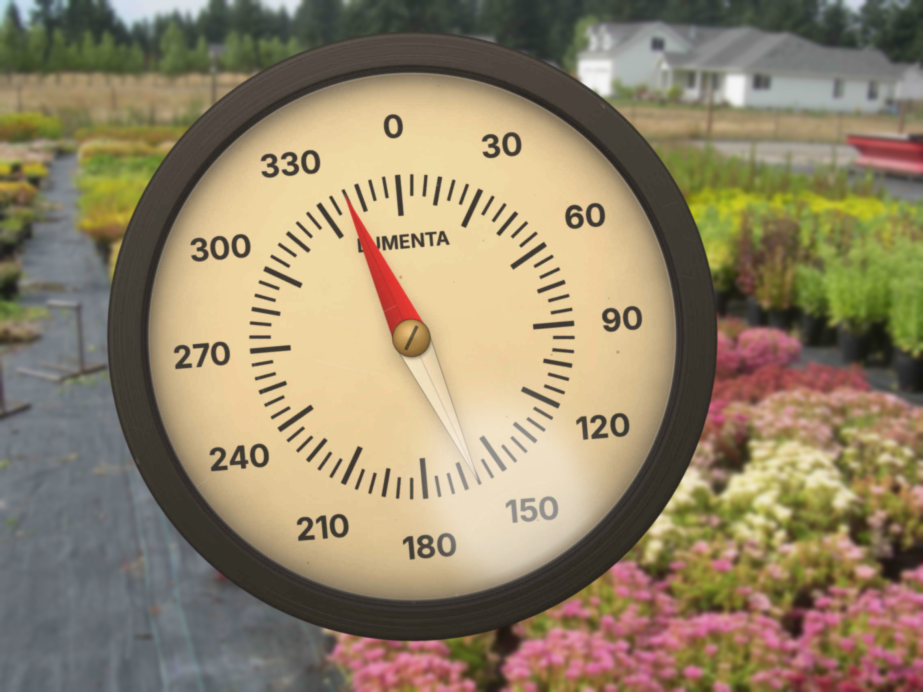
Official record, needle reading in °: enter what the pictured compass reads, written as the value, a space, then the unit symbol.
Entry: 340 °
